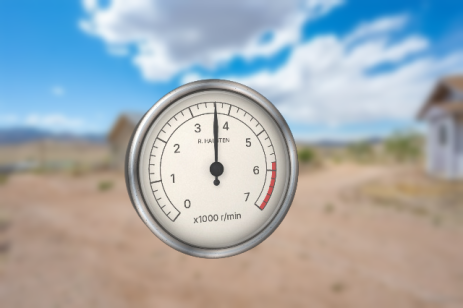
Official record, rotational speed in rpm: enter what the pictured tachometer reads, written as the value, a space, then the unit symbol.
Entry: 3600 rpm
